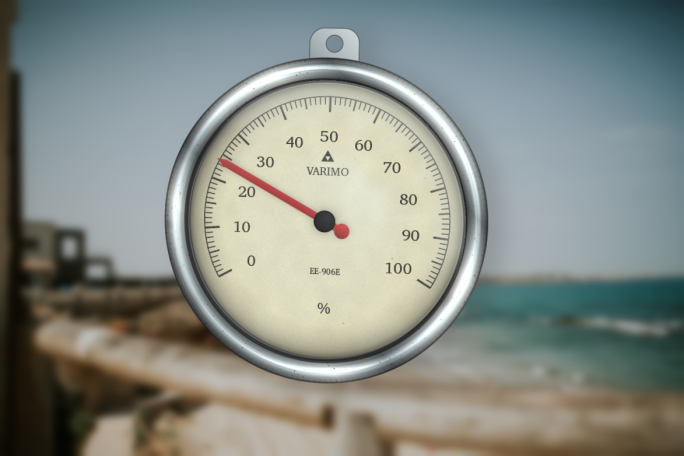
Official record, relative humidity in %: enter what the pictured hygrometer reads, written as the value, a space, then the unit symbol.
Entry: 24 %
